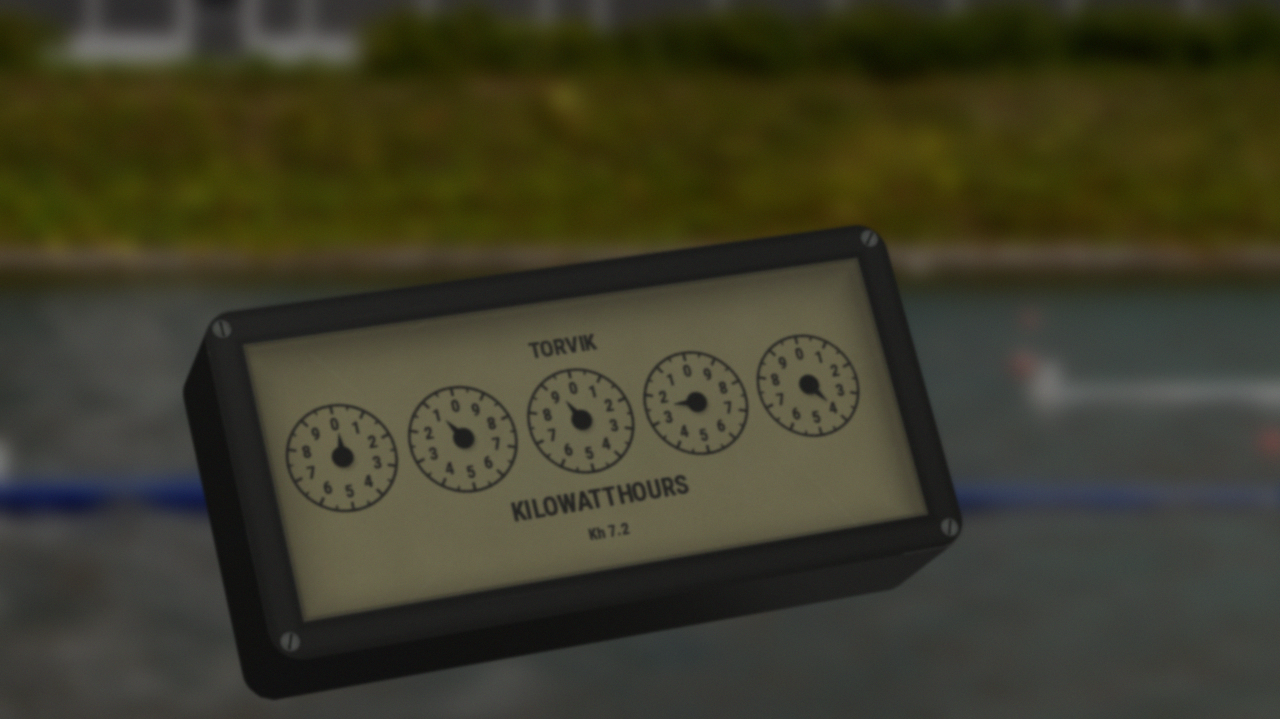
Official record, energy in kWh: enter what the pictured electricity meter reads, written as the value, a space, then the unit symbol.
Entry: 924 kWh
